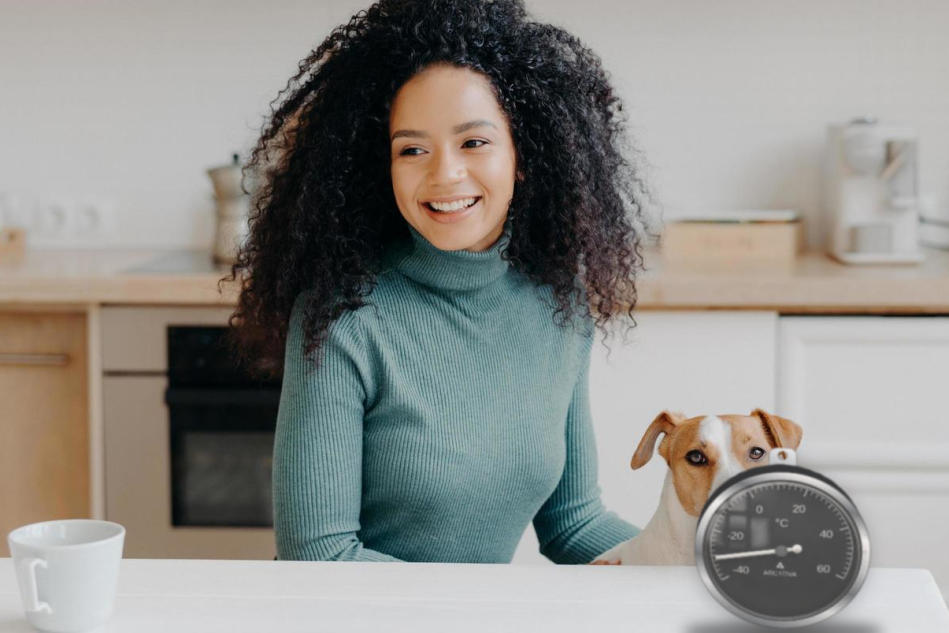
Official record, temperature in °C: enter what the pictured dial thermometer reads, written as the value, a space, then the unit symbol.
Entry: -30 °C
